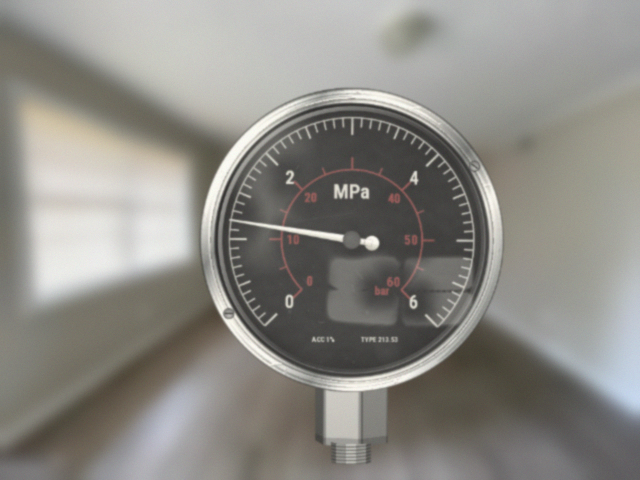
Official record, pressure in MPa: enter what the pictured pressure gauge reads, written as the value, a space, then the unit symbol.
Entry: 1.2 MPa
